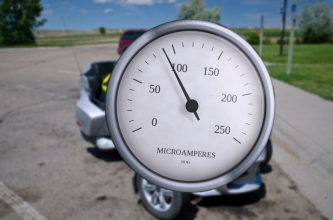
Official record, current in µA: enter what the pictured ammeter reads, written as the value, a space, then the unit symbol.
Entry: 90 µA
